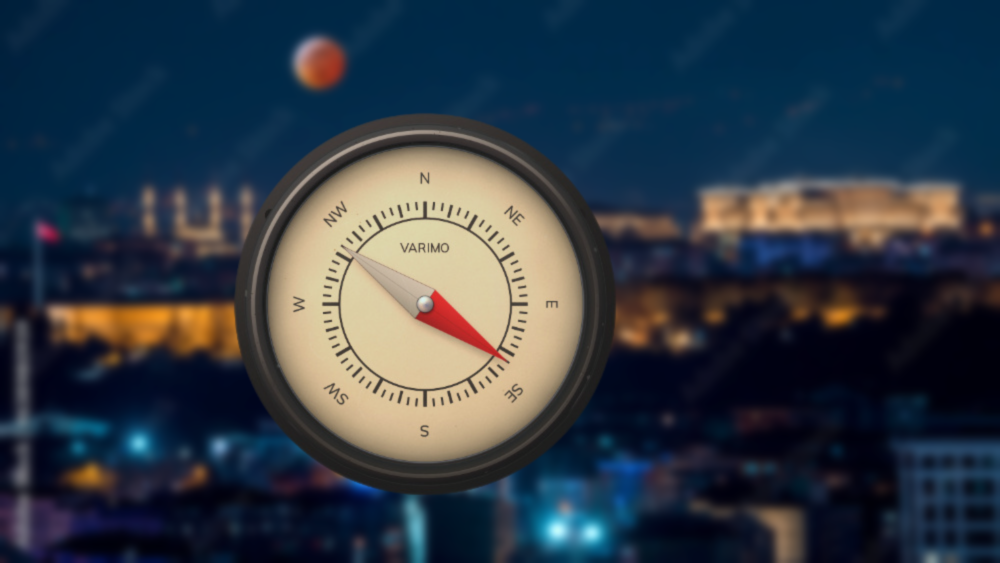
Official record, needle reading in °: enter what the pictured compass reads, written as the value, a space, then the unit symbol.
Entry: 125 °
